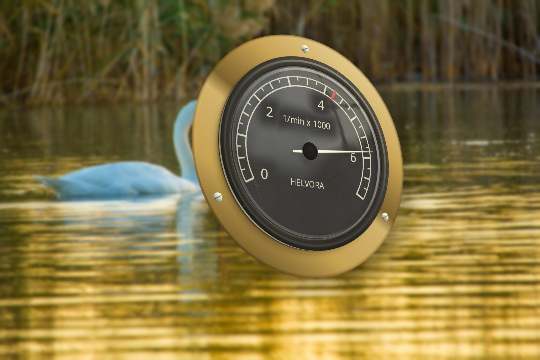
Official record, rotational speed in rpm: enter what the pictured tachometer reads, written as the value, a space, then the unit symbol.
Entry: 5875 rpm
